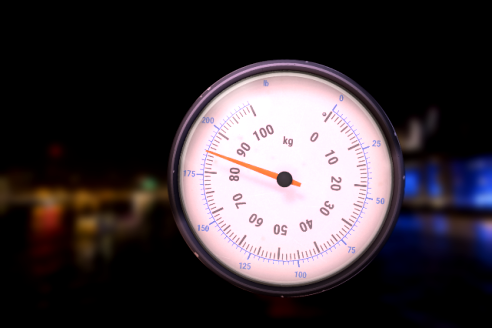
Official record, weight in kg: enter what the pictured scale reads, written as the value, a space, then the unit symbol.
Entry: 85 kg
